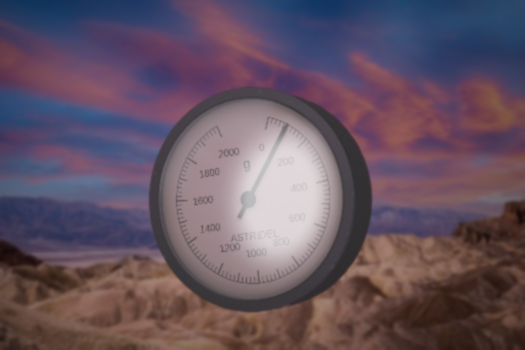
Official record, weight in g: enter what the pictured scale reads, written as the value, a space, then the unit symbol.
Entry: 100 g
